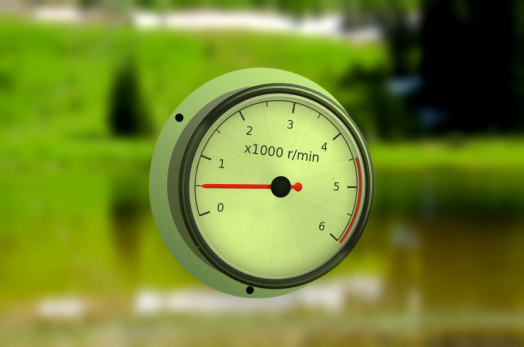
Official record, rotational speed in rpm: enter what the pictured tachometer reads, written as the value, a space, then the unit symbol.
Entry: 500 rpm
